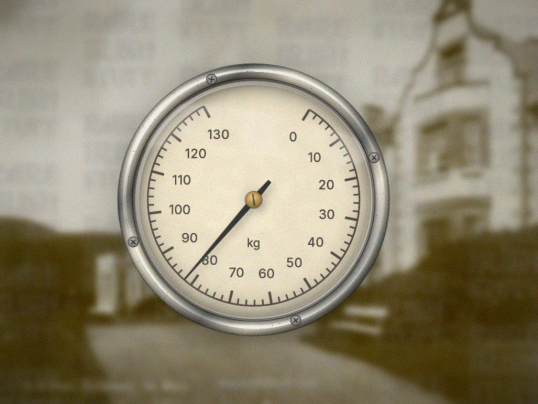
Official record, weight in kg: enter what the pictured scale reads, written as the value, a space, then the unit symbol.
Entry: 82 kg
